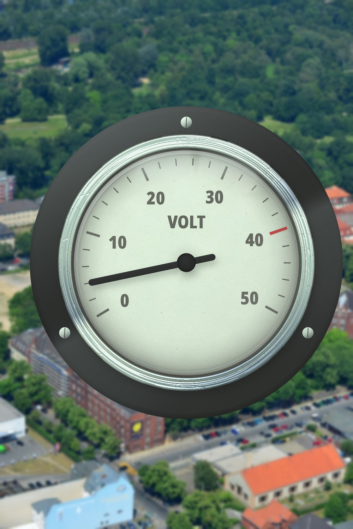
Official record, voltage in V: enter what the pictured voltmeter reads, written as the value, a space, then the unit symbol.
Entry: 4 V
